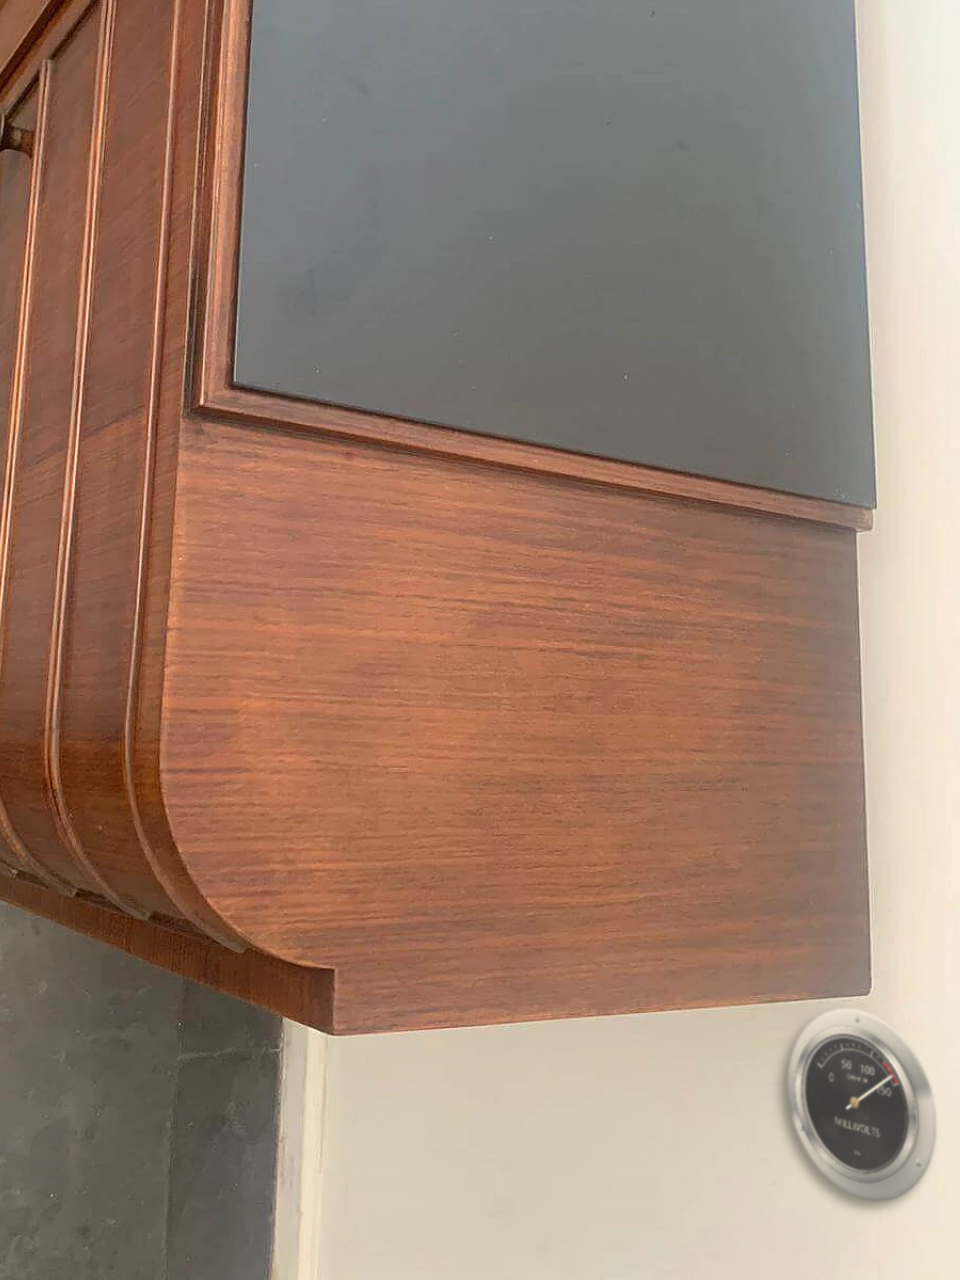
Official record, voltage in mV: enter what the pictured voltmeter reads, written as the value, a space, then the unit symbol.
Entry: 140 mV
